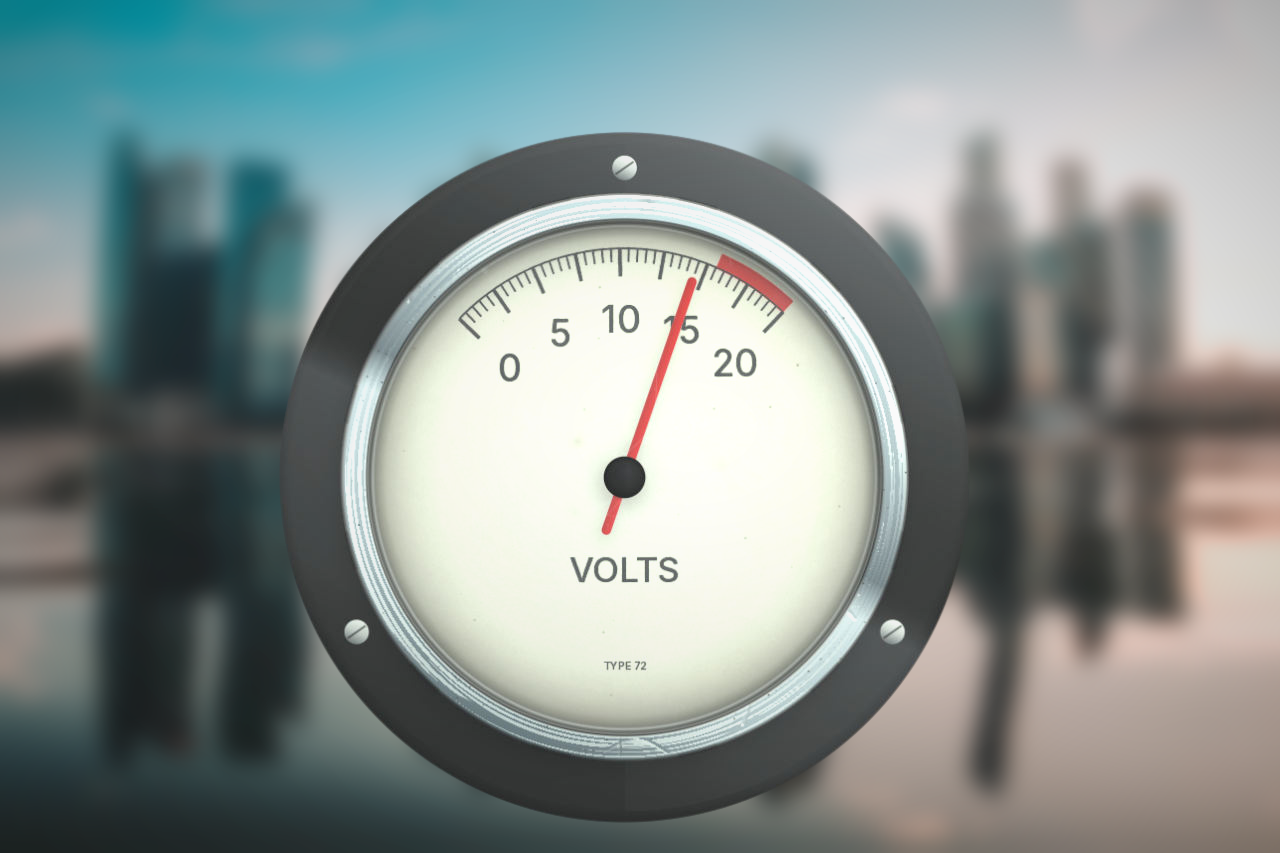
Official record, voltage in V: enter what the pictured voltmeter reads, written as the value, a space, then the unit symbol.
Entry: 14.5 V
